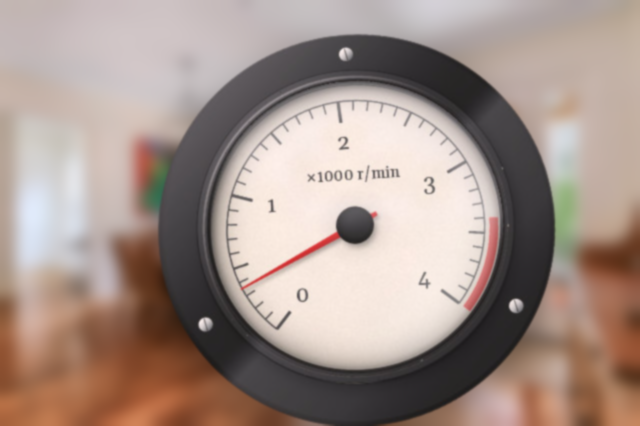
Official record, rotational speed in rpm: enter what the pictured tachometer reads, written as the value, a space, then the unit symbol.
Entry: 350 rpm
